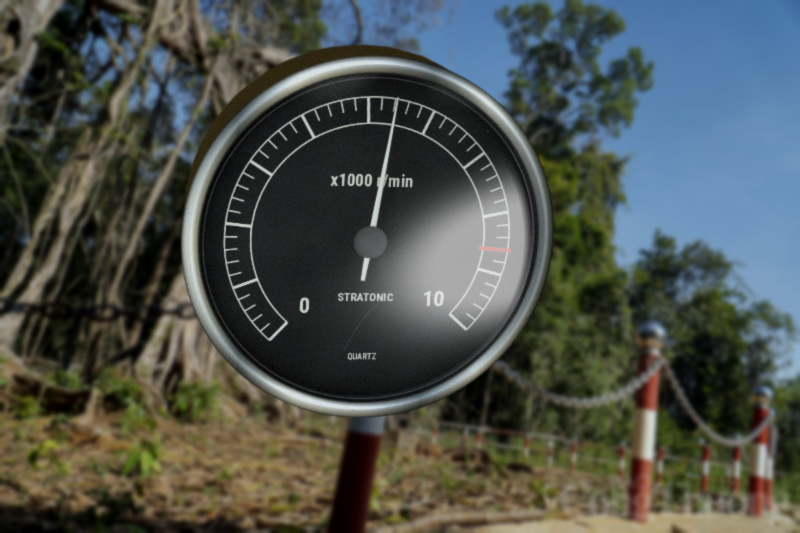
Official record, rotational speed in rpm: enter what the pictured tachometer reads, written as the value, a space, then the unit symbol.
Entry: 5400 rpm
